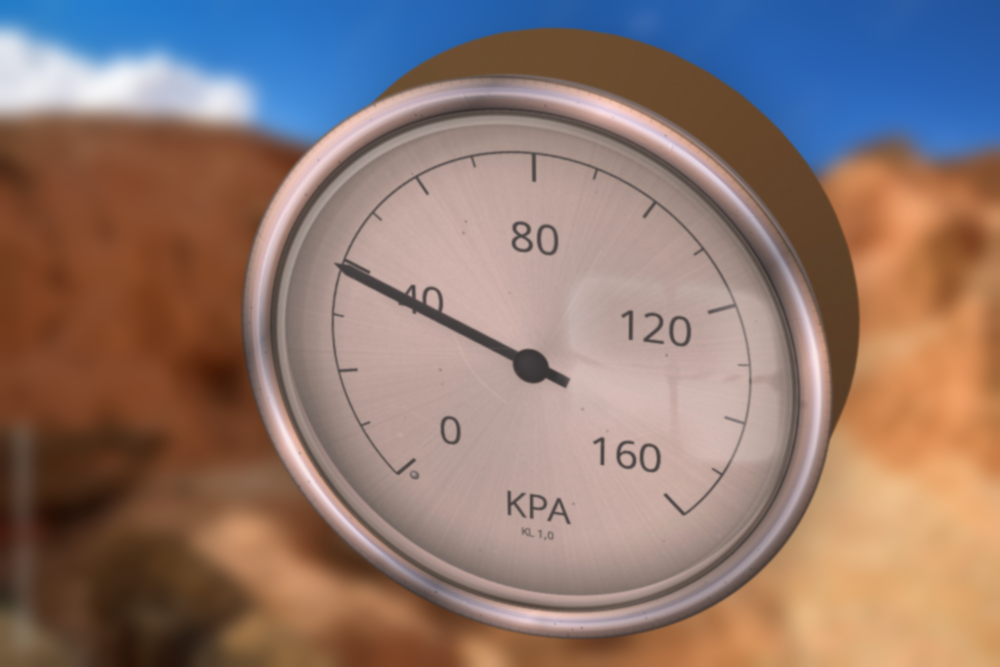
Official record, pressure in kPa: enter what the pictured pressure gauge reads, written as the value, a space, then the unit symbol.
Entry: 40 kPa
